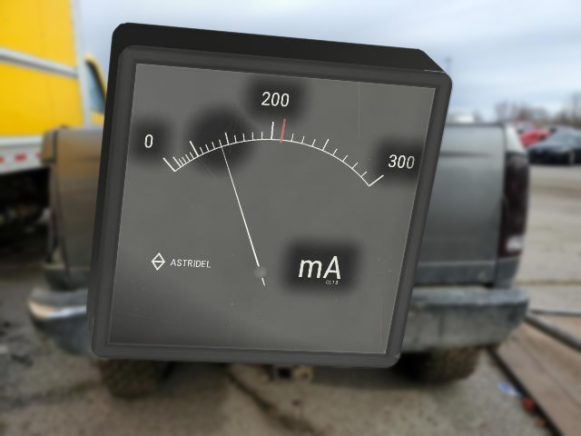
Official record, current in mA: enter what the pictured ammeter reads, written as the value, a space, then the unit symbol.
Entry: 140 mA
